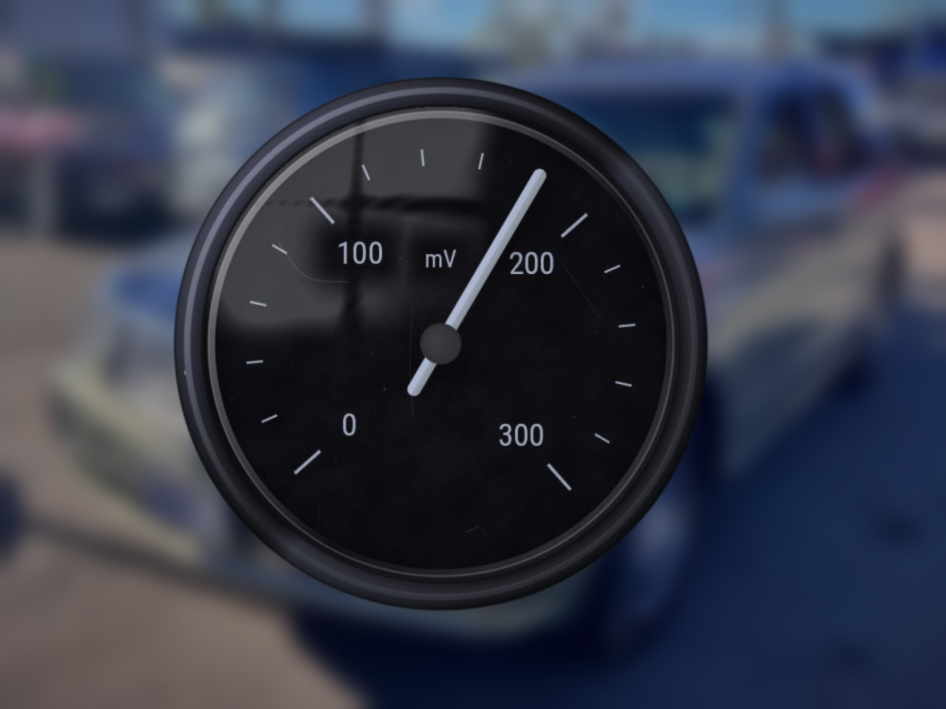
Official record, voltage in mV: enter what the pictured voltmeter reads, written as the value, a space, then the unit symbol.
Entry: 180 mV
